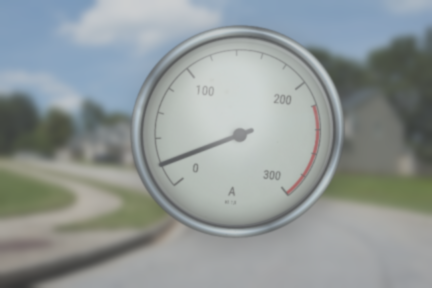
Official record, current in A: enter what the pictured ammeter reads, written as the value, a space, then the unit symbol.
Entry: 20 A
